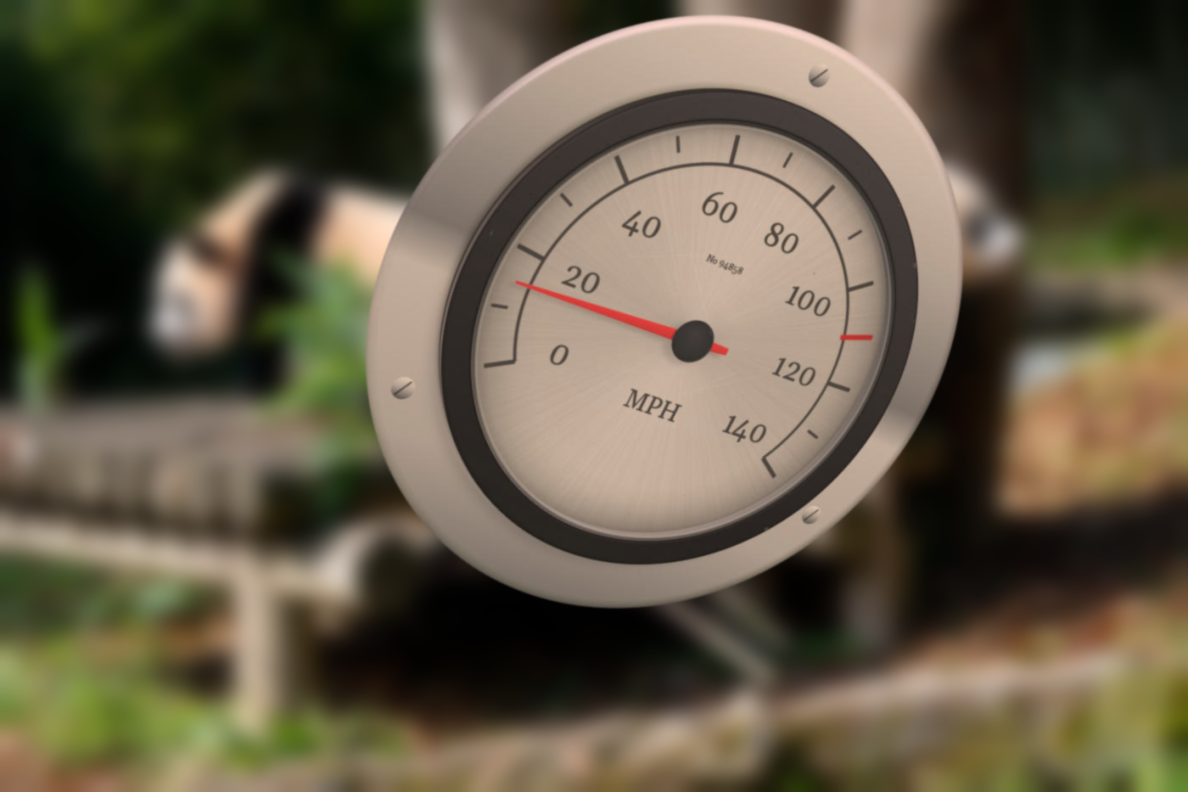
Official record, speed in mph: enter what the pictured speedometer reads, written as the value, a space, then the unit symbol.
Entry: 15 mph
